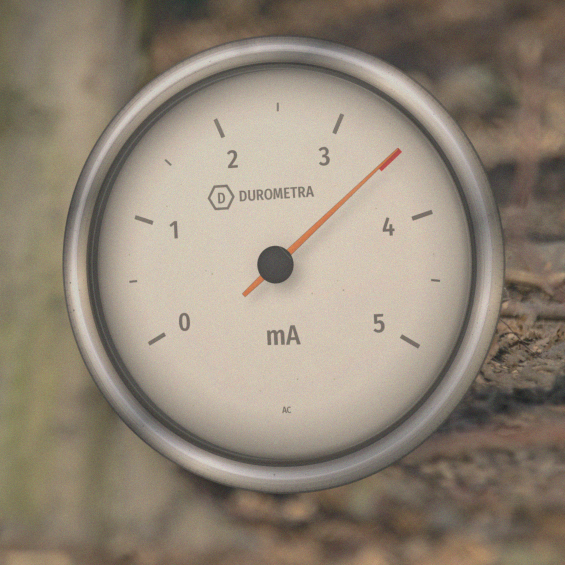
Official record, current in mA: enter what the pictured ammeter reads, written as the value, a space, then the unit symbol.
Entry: 3.5 mA
